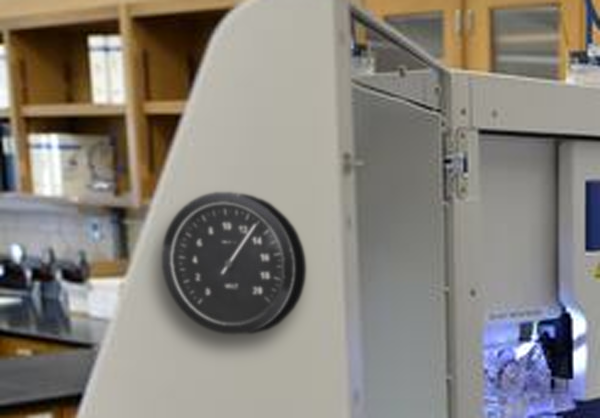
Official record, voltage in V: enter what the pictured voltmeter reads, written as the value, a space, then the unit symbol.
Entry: 13 V
